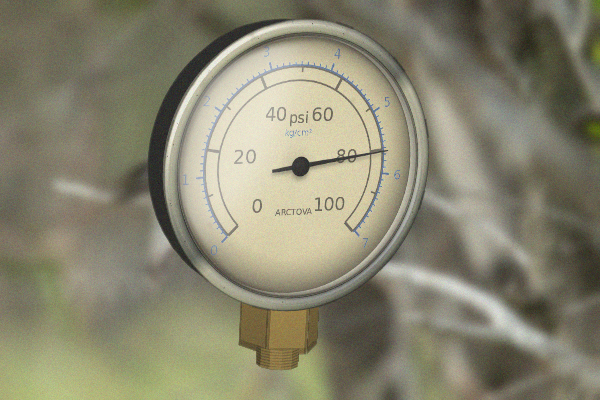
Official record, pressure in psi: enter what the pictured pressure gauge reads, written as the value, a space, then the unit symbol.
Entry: 80 psi
